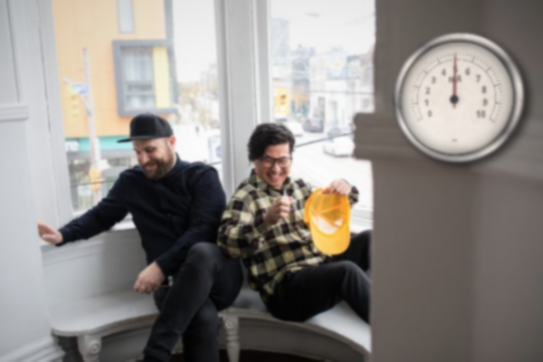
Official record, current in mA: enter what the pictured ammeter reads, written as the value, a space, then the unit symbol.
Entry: 5 mA
